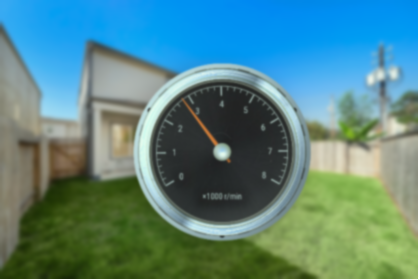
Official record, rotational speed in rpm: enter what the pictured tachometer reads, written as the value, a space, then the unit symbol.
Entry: 2800 rpm
